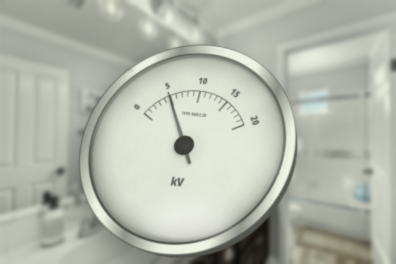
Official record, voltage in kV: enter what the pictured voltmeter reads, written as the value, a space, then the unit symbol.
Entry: 5 kV
